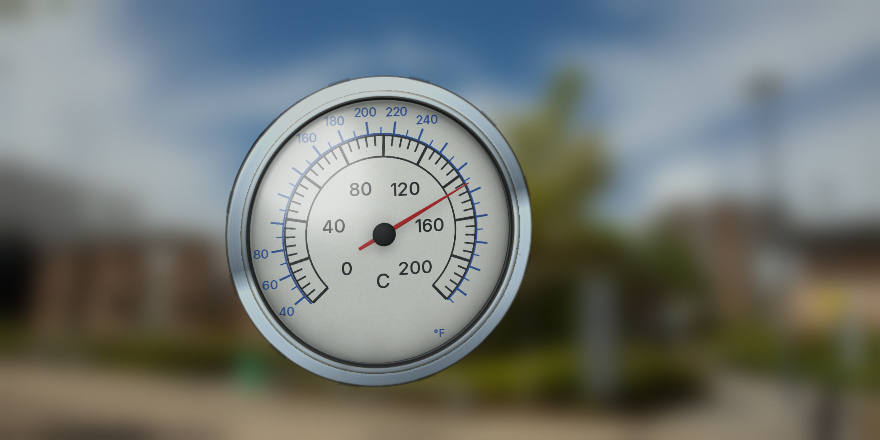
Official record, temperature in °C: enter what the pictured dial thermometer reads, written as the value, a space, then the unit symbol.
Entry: 144 °C
